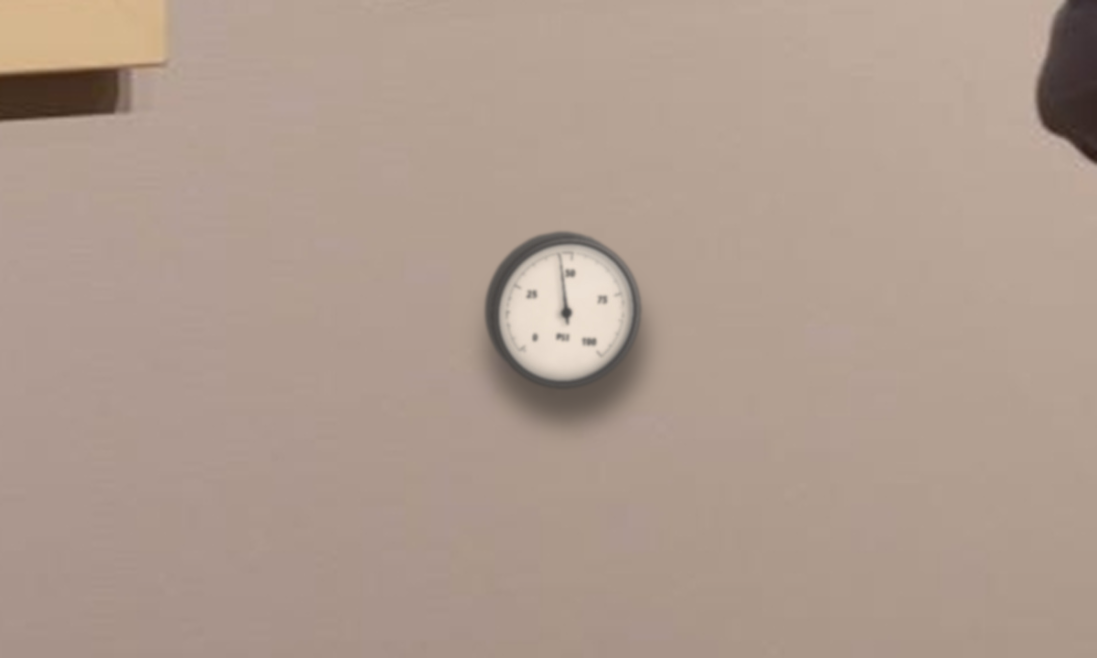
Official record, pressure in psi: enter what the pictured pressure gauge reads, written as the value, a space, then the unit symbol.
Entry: 45 psi
